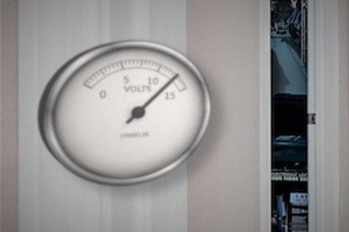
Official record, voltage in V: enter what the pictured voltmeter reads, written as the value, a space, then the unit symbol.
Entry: 12.5 V
